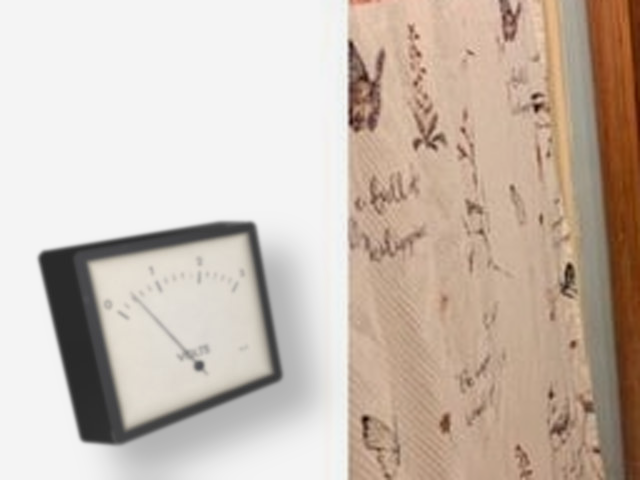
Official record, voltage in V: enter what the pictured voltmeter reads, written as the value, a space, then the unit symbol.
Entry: 0.4 V
